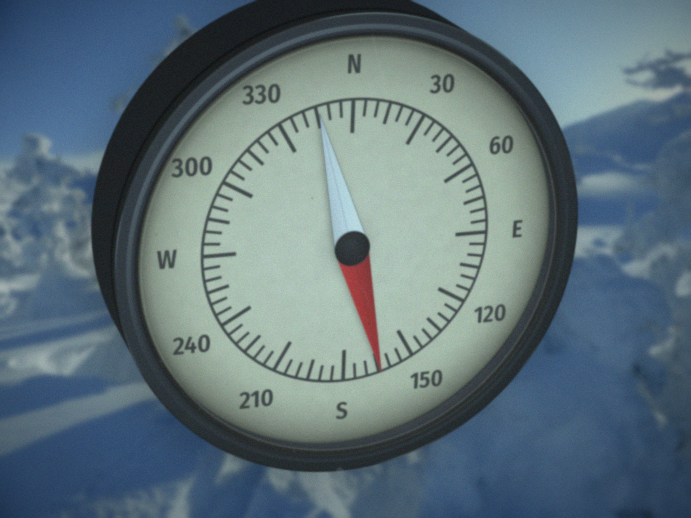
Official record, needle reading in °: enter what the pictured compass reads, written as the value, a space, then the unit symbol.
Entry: 165 °
